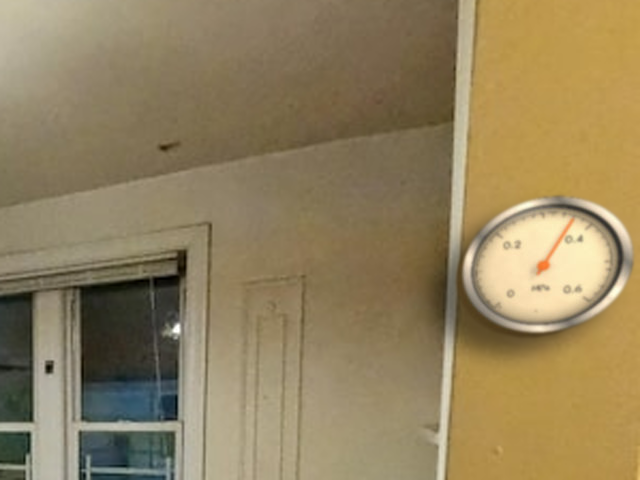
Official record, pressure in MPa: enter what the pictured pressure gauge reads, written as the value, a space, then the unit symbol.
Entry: 0.36 MPa
